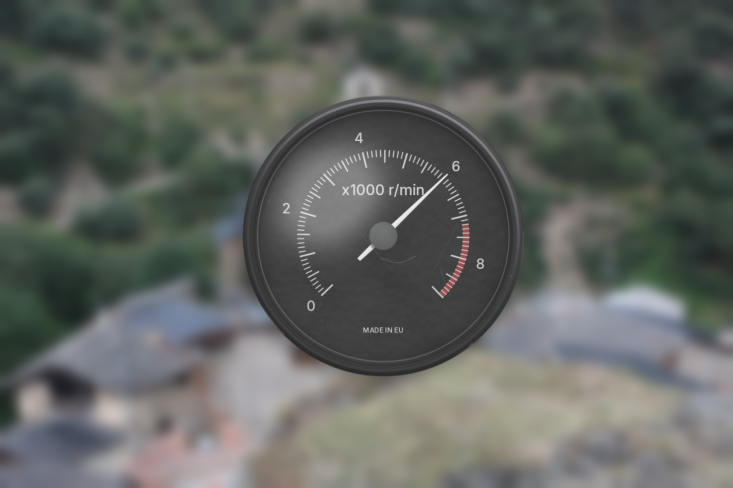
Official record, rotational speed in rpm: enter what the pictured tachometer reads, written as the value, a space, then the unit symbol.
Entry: 6000 rpm
